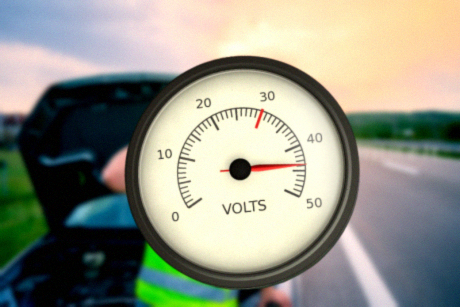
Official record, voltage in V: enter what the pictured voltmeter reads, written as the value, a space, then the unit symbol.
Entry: 44 V
